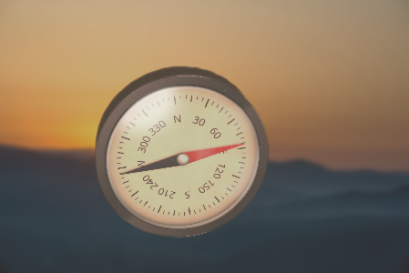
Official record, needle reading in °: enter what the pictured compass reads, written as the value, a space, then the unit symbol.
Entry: 85 °
